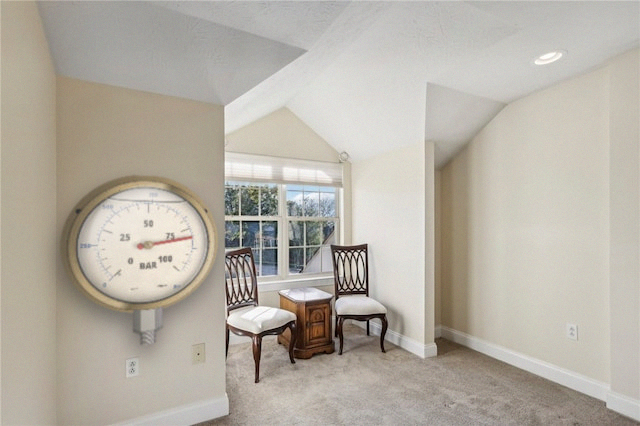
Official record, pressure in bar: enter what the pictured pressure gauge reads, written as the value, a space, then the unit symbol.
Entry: 80 bar
